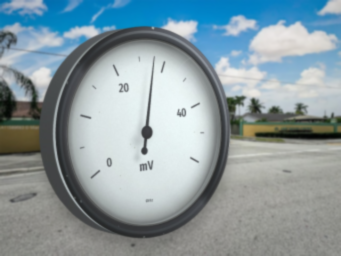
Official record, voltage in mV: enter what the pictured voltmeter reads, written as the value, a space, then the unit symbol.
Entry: 27.5 mV
